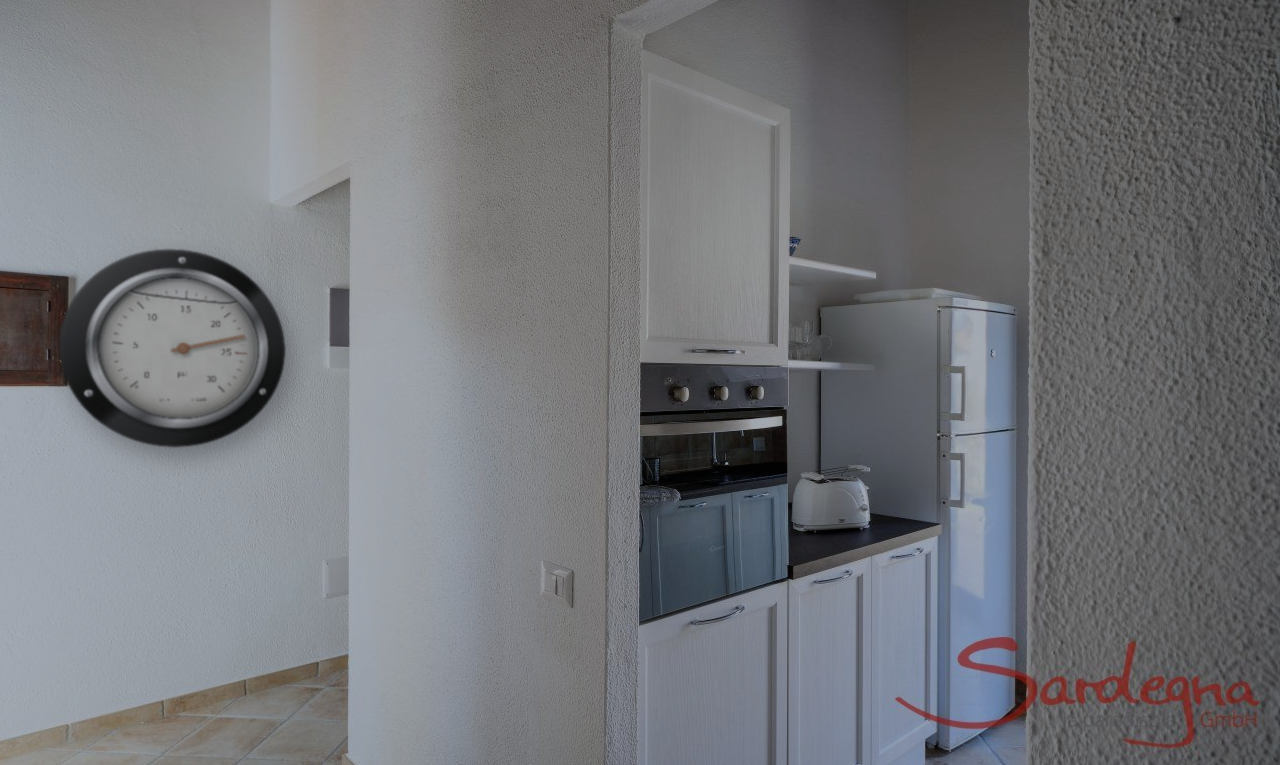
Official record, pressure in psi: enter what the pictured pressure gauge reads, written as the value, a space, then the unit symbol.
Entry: 23 psi
